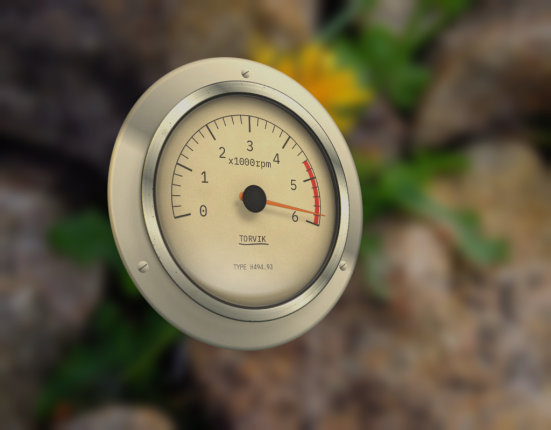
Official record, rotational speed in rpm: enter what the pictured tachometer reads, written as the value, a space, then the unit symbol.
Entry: 5800 rpm
